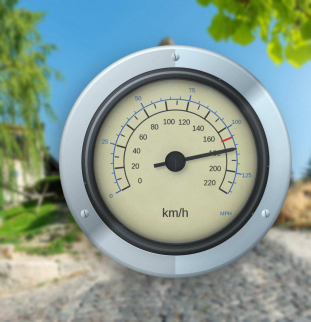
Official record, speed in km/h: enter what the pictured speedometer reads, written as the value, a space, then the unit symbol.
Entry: 180 km/h
